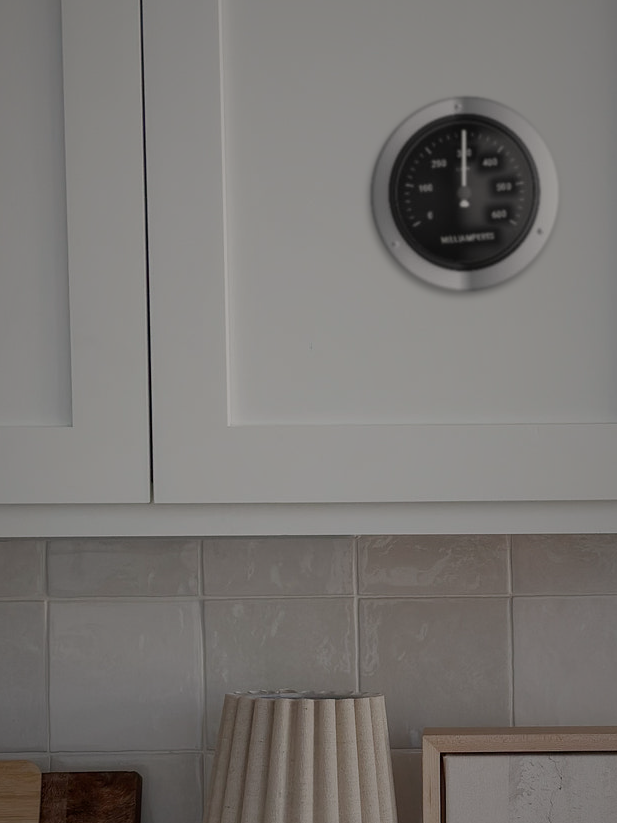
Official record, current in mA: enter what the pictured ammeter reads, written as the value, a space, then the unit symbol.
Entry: 300 mA
